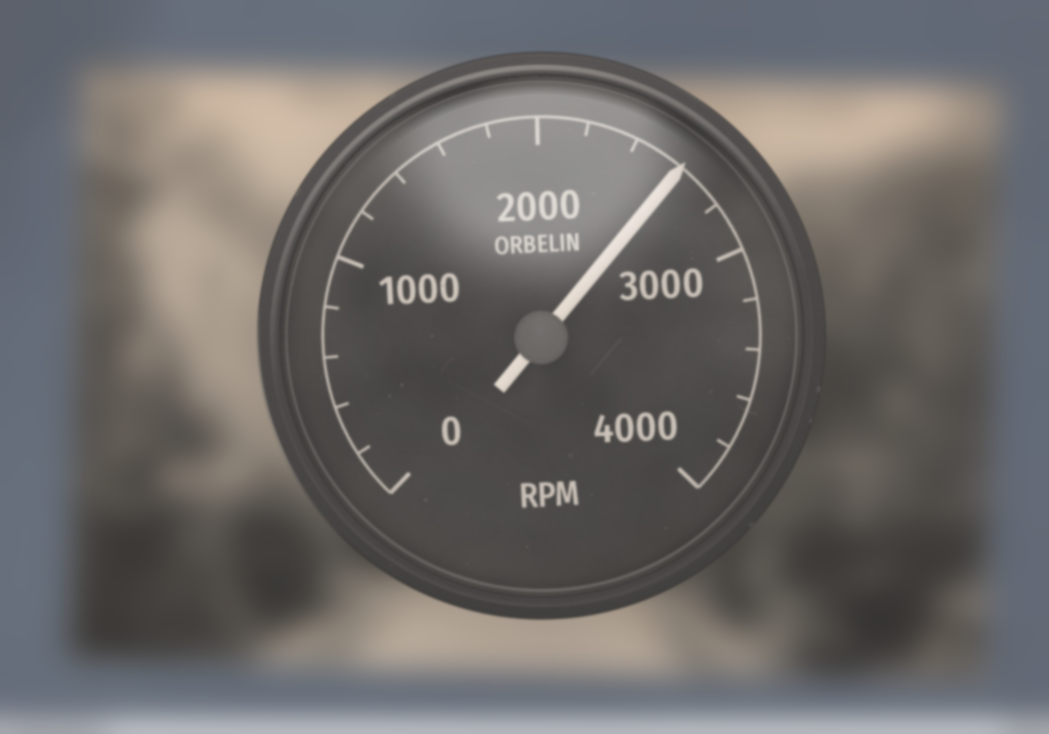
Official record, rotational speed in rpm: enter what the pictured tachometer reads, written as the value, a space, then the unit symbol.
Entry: 2600 rpm
